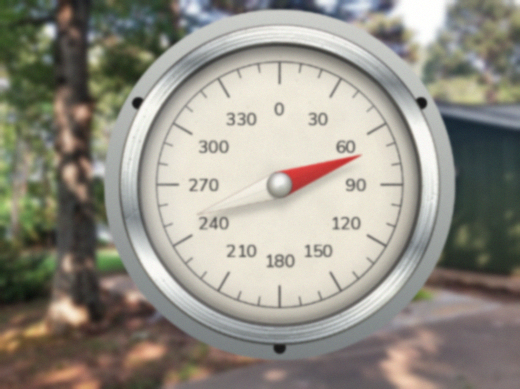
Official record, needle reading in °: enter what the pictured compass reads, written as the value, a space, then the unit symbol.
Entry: 70 °
